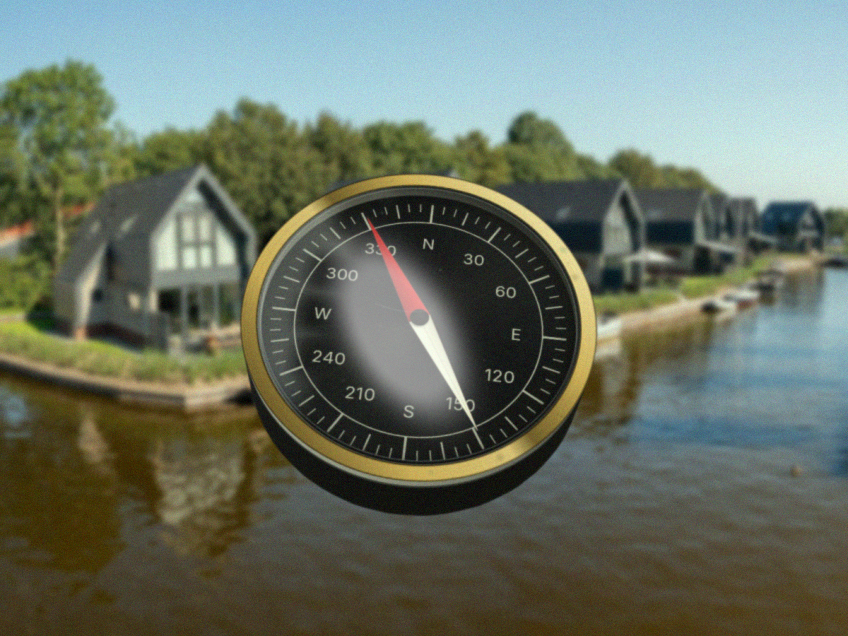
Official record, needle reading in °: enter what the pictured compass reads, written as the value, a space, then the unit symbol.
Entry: 330 °
